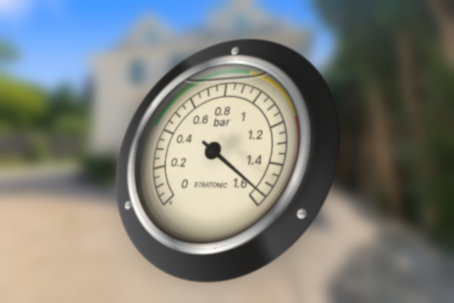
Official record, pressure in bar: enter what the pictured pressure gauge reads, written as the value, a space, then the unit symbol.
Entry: 1.55 bar
